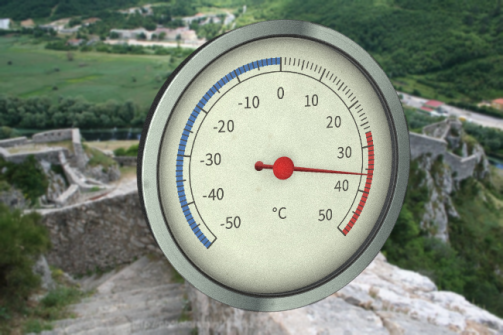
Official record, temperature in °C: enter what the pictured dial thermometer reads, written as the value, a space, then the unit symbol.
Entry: 36 °C
